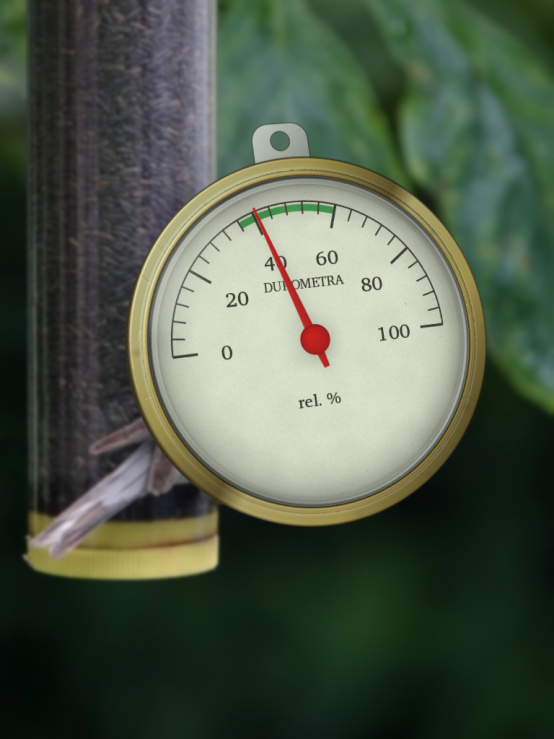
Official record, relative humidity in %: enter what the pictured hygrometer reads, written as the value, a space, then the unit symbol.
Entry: 40 %
